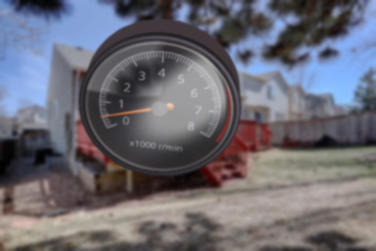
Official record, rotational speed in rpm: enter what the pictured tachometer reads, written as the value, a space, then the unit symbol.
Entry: 500 rpm
